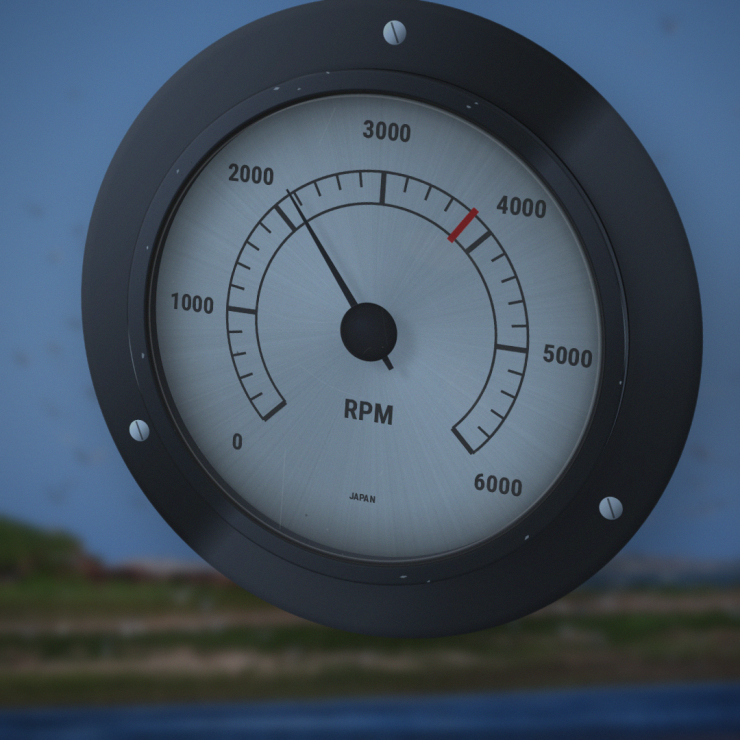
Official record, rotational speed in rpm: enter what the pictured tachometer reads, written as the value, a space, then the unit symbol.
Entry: 2200 rpm
